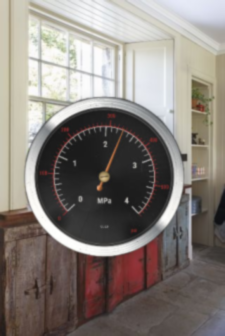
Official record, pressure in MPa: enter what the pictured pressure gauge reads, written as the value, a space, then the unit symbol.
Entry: 2.3 MPa
